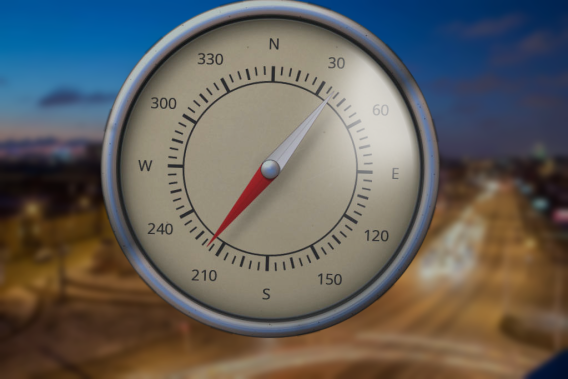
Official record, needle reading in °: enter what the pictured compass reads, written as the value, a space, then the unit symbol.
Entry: 217.5 °
